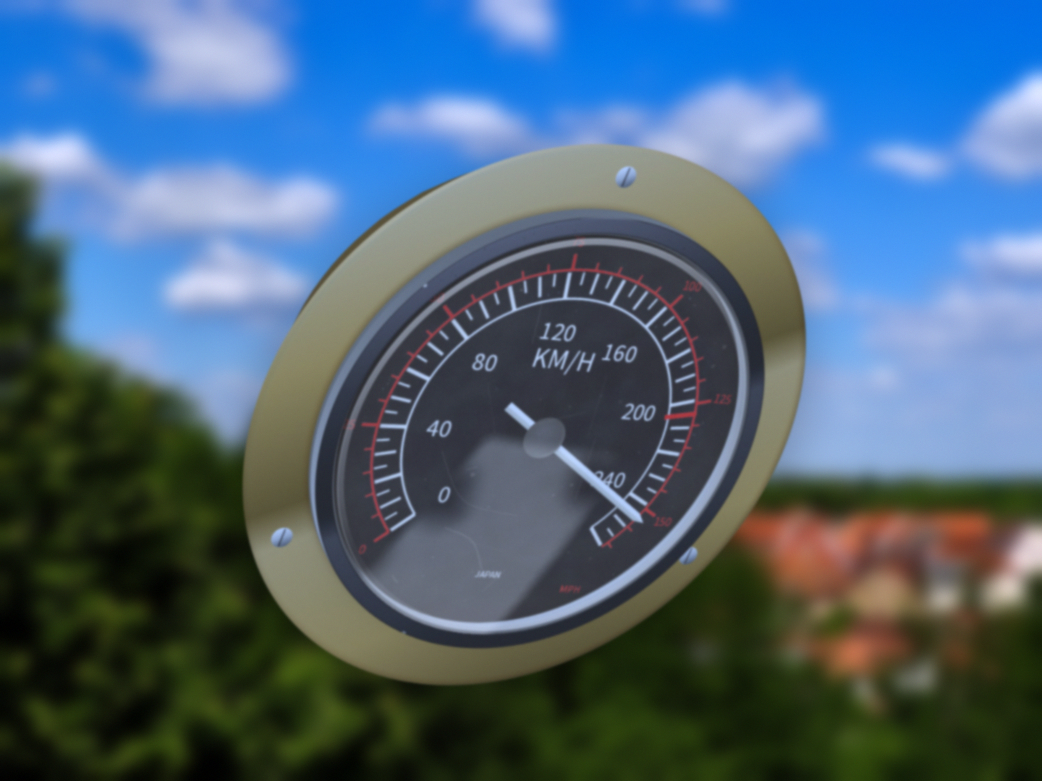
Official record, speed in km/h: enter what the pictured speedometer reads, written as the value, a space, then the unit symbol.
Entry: 245 km/h
